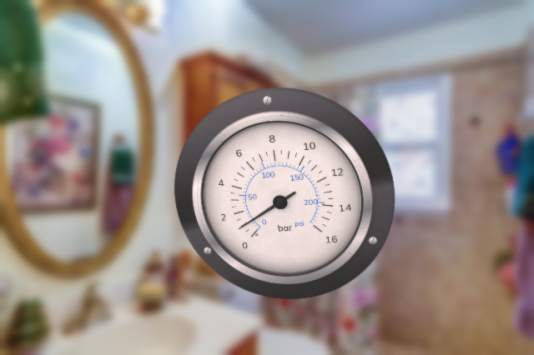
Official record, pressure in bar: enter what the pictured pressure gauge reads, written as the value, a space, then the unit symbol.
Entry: 1 bar
